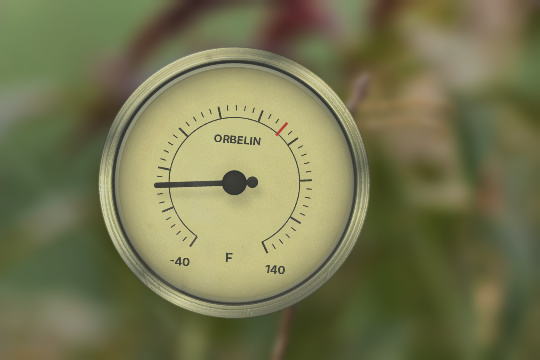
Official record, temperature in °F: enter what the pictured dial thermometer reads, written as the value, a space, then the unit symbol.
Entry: -8 °F
